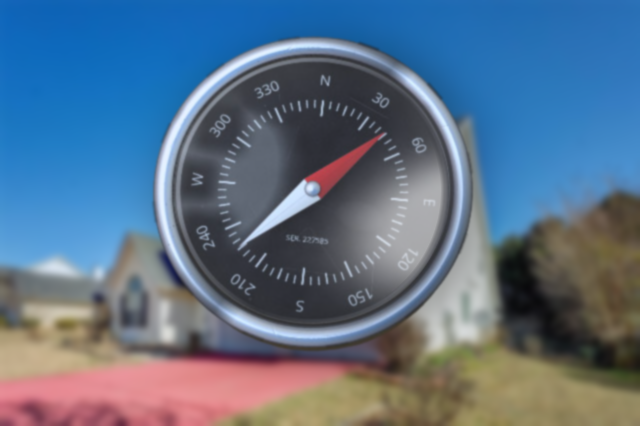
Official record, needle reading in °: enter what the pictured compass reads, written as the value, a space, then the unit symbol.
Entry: 45 °
